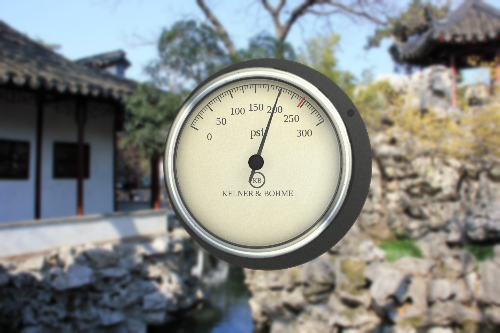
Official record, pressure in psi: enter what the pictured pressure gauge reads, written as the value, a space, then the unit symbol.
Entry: 200 psi
